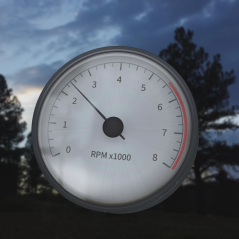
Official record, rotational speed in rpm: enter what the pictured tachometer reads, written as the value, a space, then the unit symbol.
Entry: 2375 rpm
